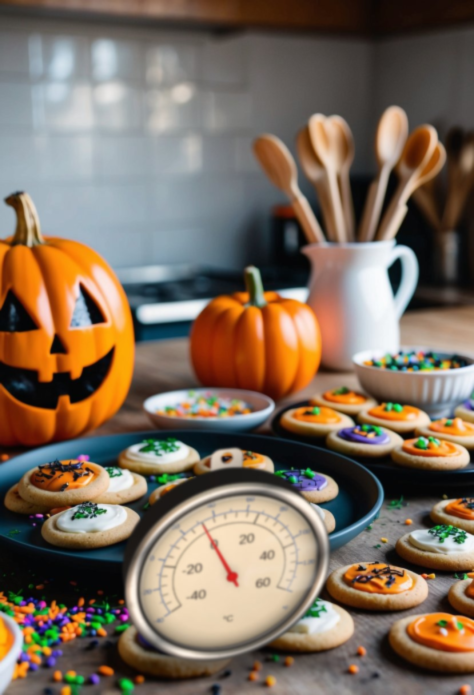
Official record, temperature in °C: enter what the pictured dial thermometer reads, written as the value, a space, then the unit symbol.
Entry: 0 °C
